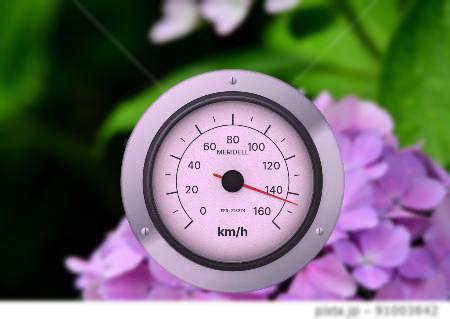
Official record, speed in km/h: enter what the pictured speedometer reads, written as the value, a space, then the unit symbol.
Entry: 145 km/h
